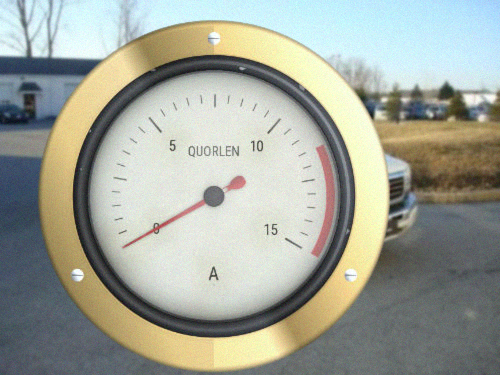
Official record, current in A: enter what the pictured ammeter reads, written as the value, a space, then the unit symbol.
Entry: 0 A
